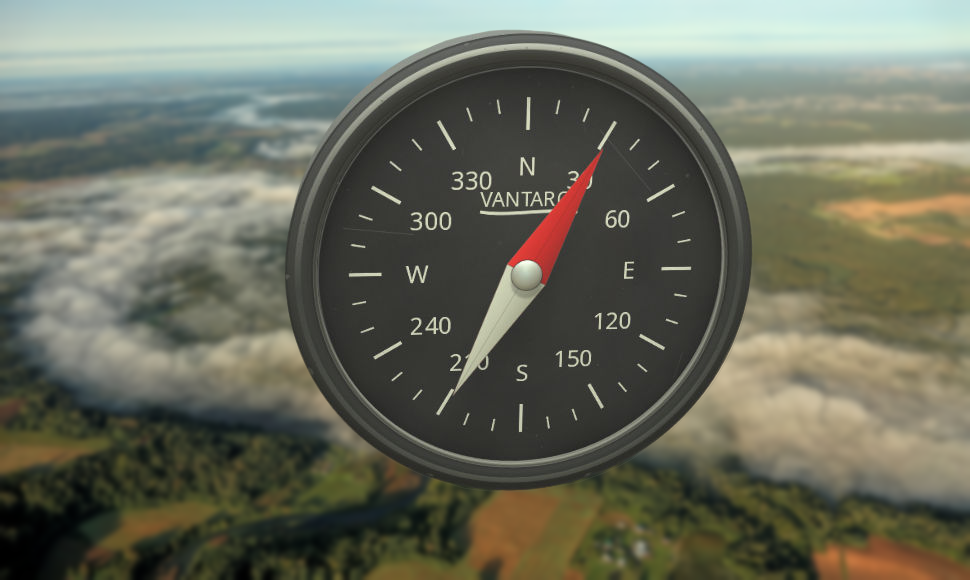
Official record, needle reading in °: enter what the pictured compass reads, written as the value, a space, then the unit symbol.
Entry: 30 °
